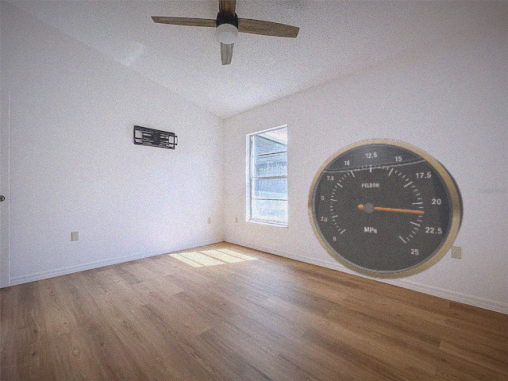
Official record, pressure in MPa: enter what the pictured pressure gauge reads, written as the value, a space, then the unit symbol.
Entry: 21 MPa
